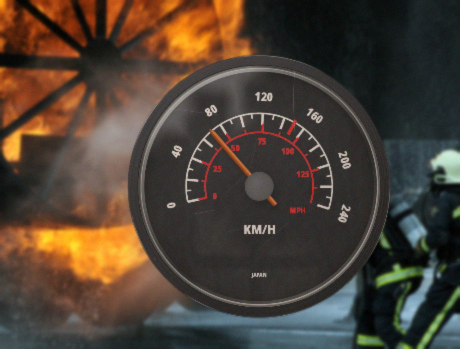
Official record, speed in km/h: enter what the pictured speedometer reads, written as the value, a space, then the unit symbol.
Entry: 70 km/h
